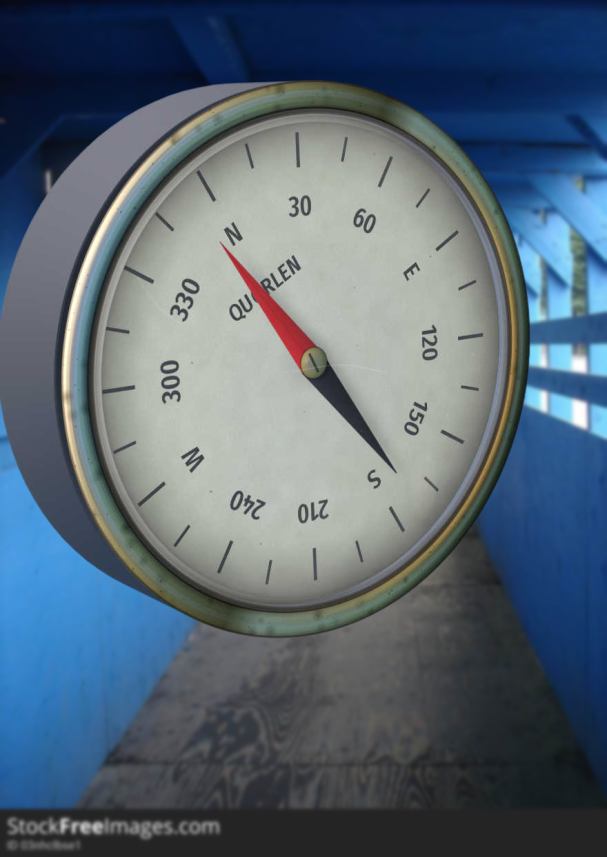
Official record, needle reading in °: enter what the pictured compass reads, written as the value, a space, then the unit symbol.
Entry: 352.5 °
